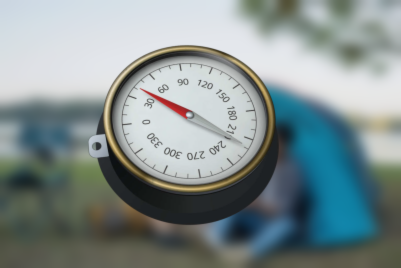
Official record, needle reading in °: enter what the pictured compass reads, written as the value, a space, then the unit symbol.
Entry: 40 °
